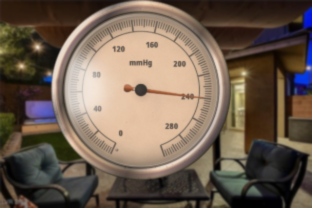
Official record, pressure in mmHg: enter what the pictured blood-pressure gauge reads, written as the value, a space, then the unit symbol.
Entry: 240 mmHg
